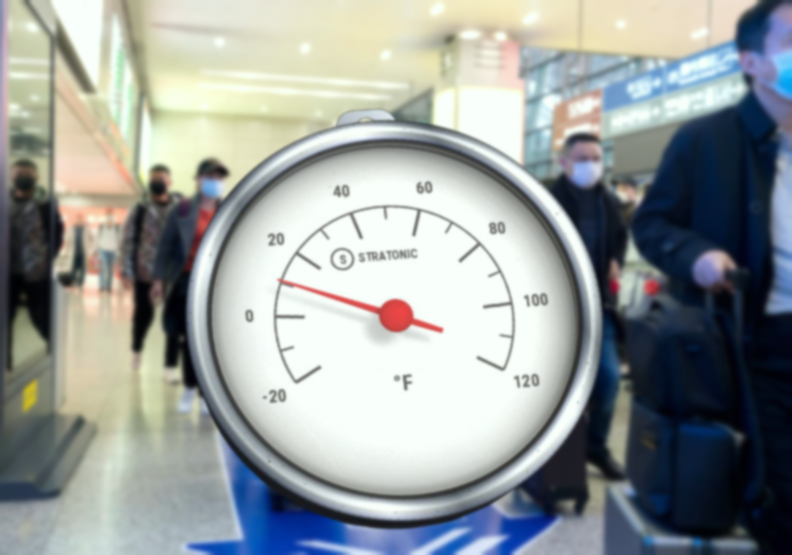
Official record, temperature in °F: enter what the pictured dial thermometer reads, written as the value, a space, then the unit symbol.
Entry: 10 °F
